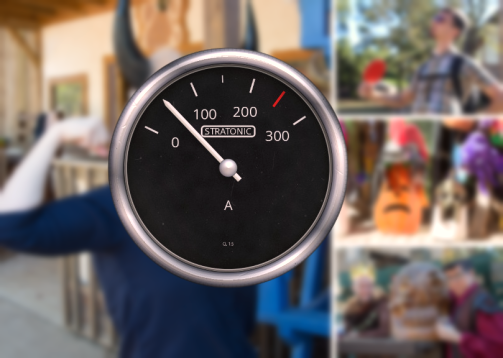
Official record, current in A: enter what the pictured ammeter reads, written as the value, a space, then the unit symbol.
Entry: 50 A
